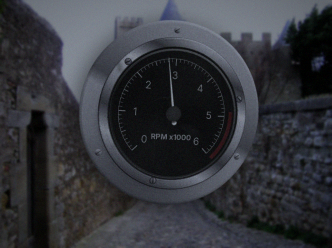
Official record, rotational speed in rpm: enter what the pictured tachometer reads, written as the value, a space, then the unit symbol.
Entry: 2800 rpm
